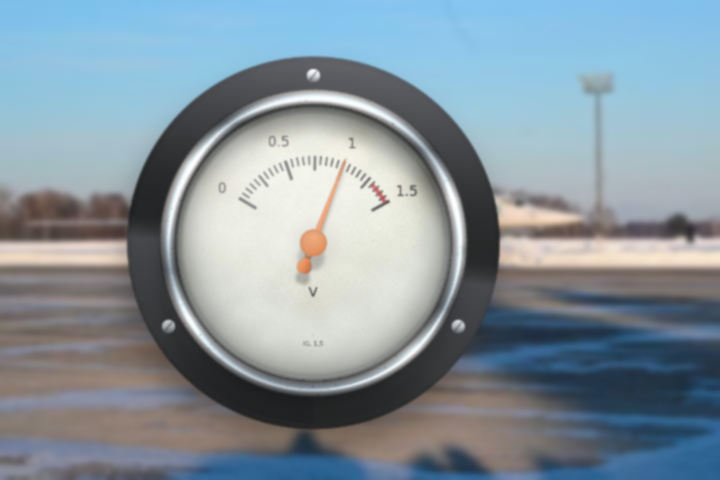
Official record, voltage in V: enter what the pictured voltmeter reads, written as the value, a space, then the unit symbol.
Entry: 1 V
